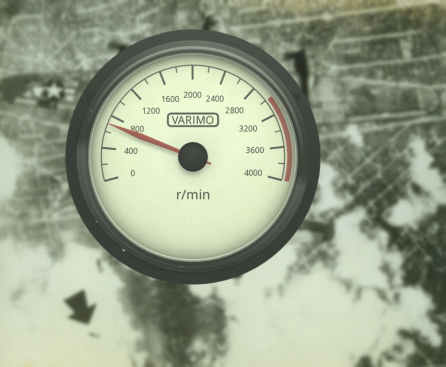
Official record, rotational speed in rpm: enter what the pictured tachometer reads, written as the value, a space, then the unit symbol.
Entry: 700 rpm
